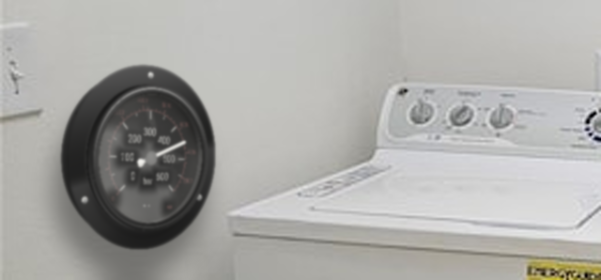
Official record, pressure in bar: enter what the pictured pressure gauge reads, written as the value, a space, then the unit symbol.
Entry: 450 bar
